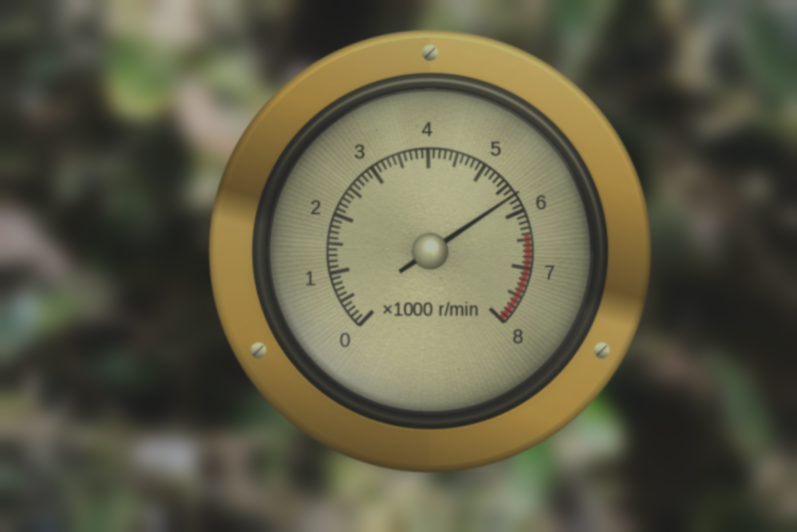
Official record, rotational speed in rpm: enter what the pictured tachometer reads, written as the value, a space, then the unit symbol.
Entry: 5700 rpm
